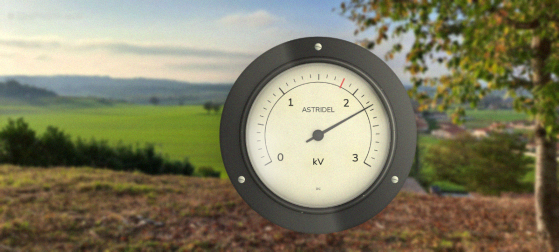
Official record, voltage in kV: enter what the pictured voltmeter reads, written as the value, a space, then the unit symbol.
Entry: 2.25 kV
